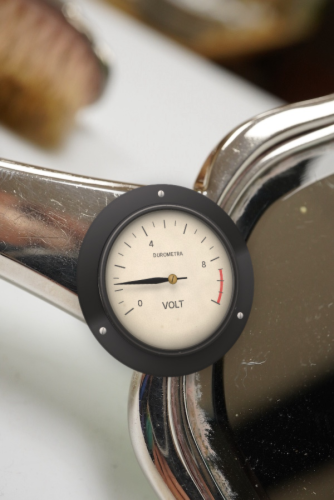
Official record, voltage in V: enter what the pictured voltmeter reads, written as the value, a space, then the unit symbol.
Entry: 1.25 V
